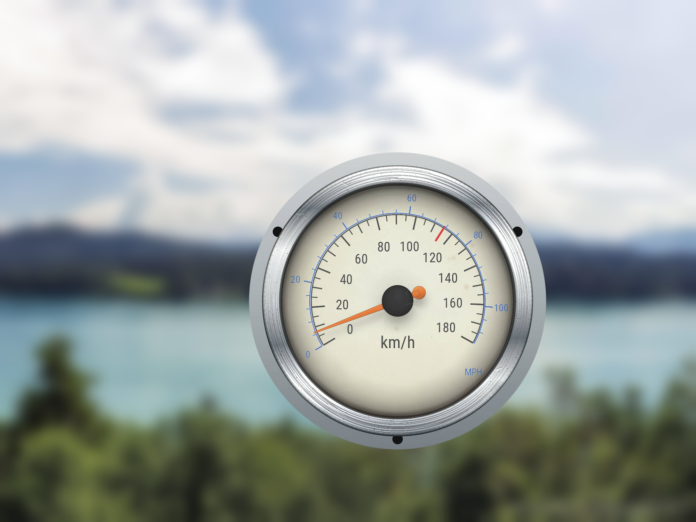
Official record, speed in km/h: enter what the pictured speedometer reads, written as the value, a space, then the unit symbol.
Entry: 7.5 km/h
